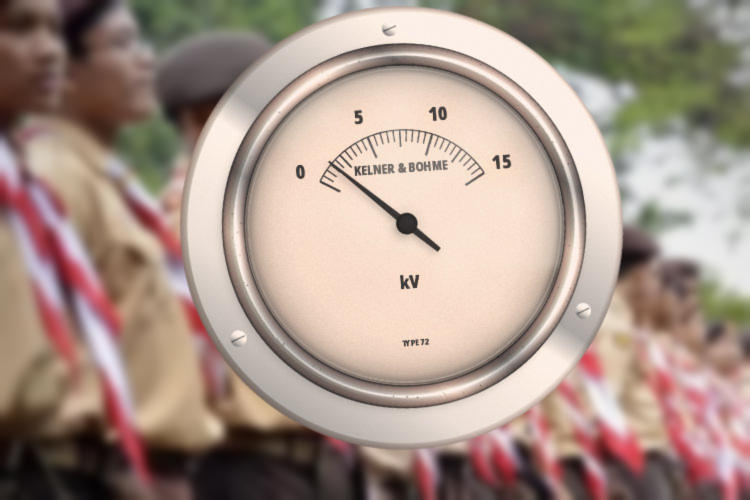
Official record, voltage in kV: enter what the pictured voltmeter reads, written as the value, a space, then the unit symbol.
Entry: 1.5 kV
